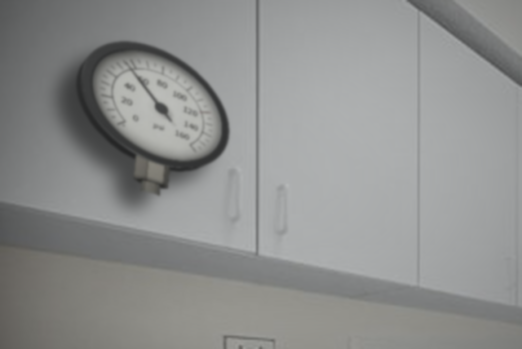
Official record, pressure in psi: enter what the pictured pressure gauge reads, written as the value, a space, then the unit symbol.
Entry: 55 psi
